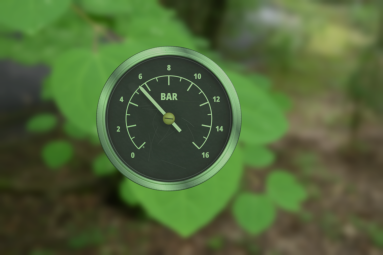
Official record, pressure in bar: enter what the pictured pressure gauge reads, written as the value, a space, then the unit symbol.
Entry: 5.5 bar
